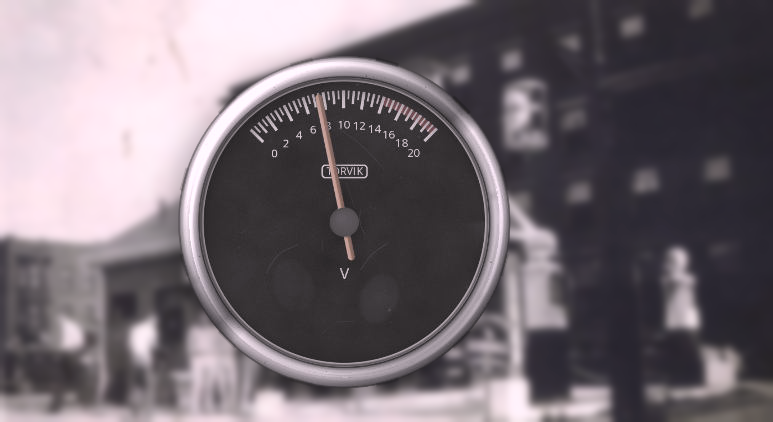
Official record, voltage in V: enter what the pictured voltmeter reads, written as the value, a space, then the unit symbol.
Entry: 7.5 V
